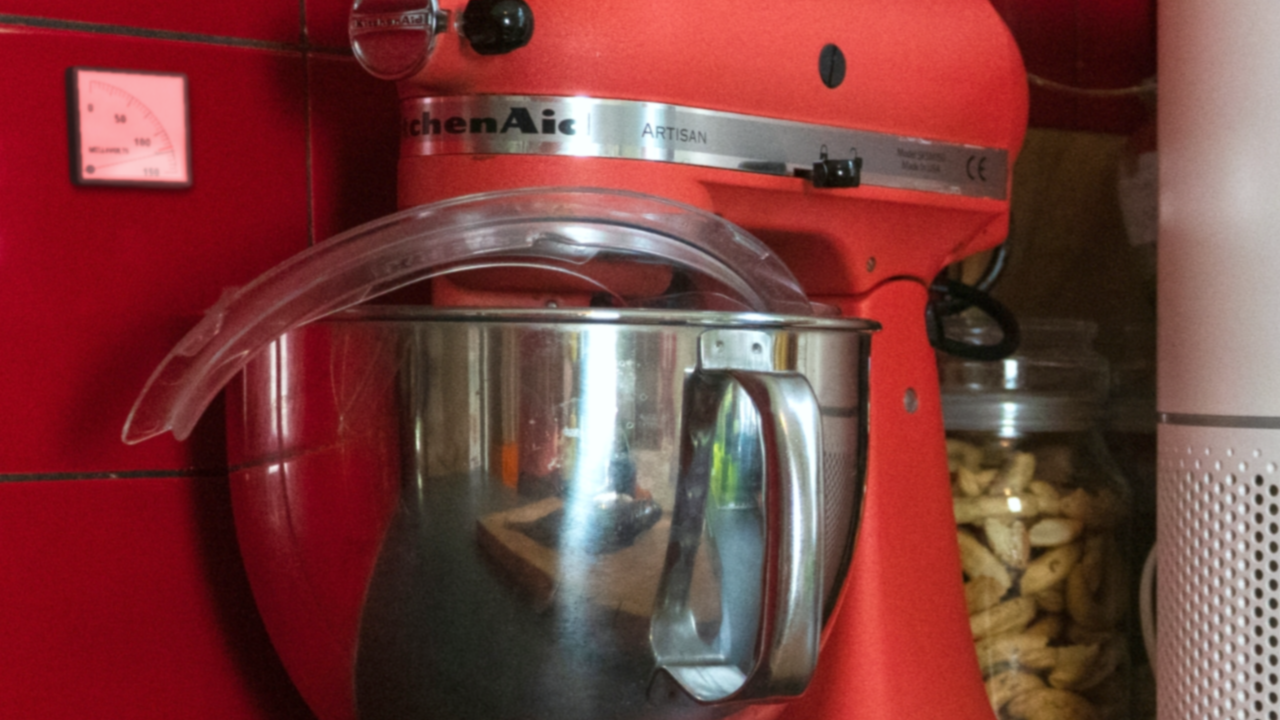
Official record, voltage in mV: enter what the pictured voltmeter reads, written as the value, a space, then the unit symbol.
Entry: 125 mV
